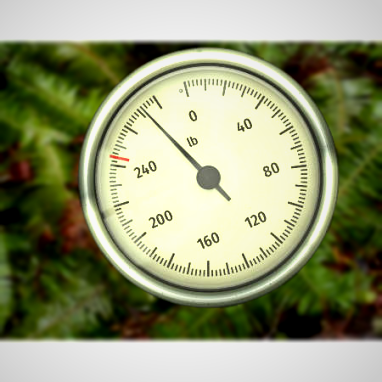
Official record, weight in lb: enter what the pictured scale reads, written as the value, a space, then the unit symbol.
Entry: 272 lb
